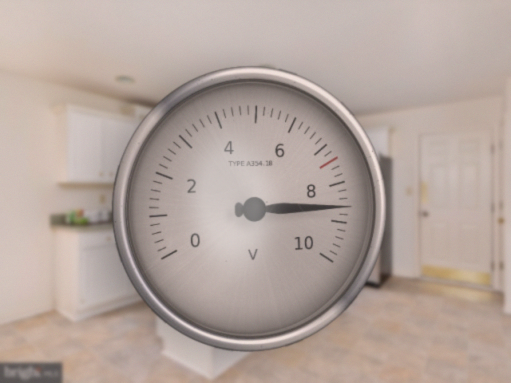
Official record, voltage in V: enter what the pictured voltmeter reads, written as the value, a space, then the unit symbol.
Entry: 8.6 V
